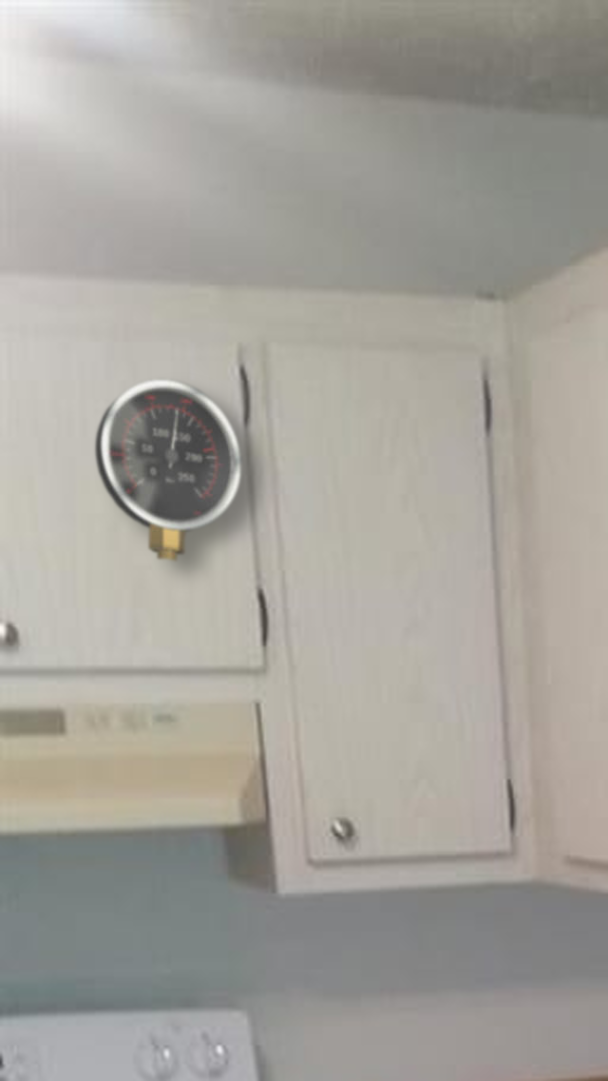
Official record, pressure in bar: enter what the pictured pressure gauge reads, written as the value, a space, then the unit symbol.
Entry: 130 bar
